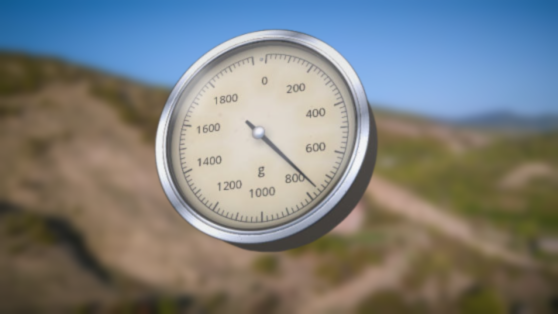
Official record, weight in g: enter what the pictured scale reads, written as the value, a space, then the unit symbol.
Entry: 760 g
